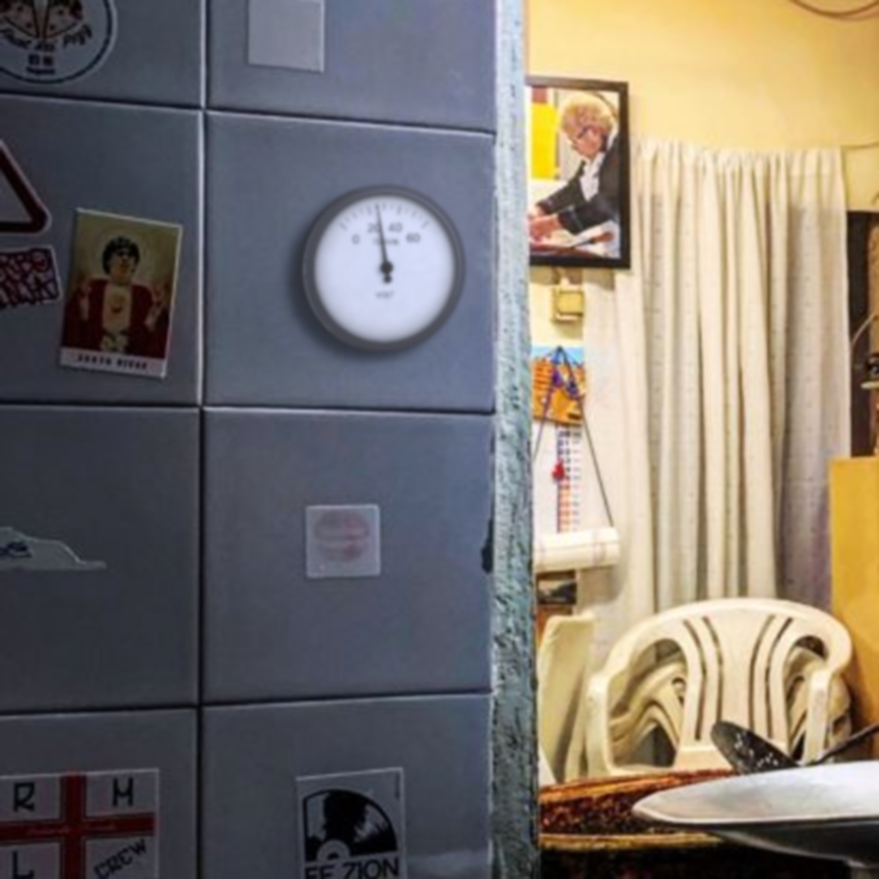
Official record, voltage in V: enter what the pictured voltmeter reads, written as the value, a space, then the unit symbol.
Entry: 25 V
